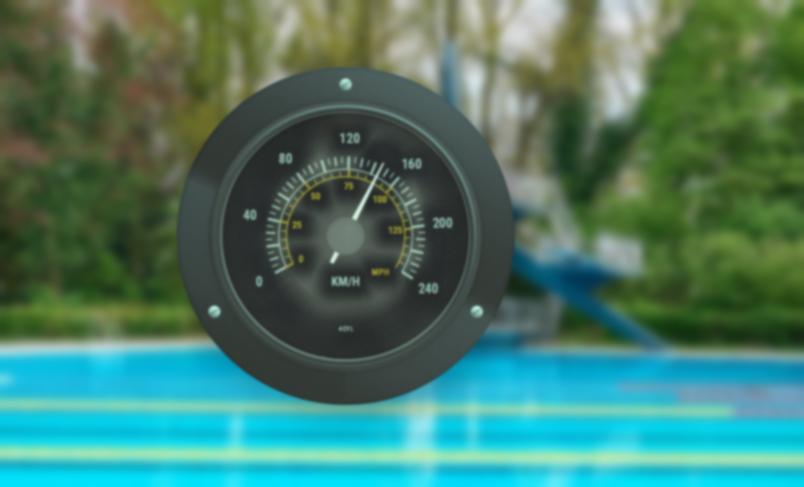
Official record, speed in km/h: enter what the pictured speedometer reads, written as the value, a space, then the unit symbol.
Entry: 145 km/h
